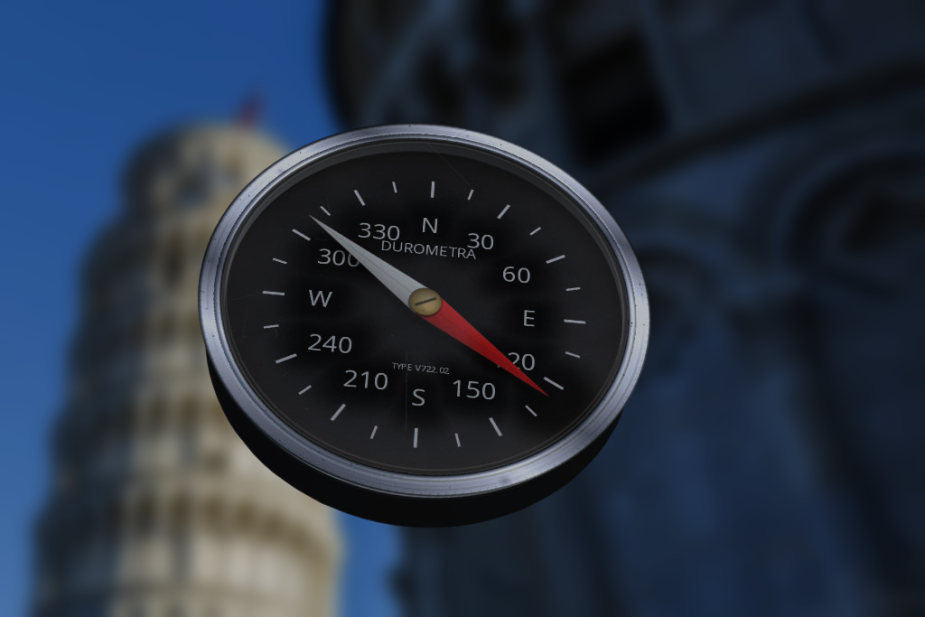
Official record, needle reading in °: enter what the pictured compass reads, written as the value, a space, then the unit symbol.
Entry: 127.5 °
